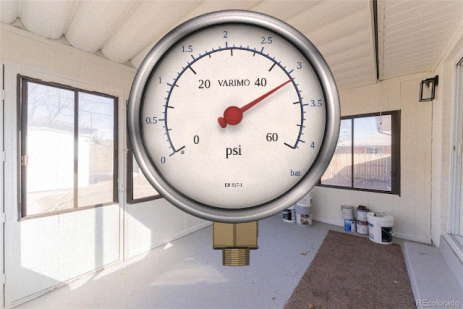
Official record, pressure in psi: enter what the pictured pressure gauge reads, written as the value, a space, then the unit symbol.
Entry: 45 psi
